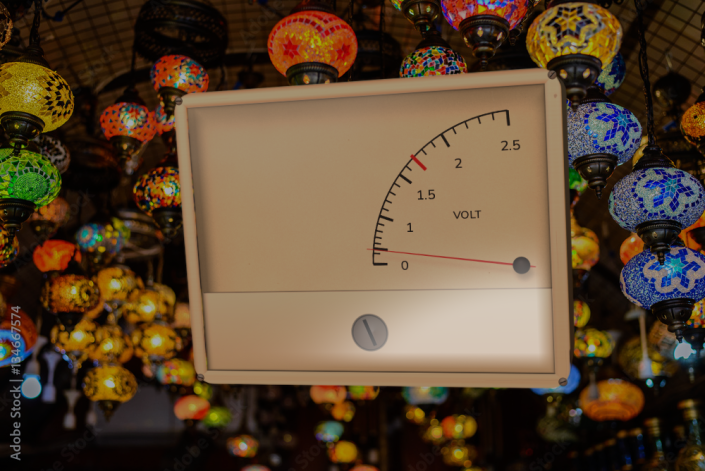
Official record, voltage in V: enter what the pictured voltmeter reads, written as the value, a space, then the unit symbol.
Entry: 0.5 V
